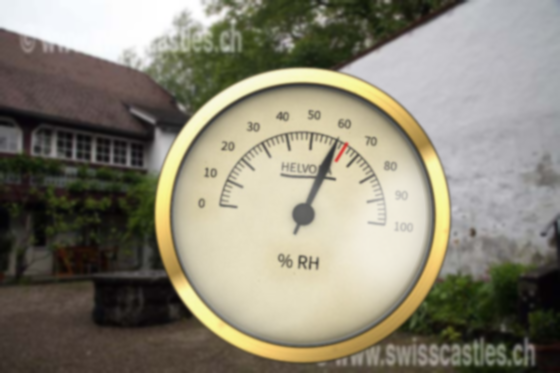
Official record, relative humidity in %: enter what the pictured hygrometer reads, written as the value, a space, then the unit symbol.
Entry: 60 %
